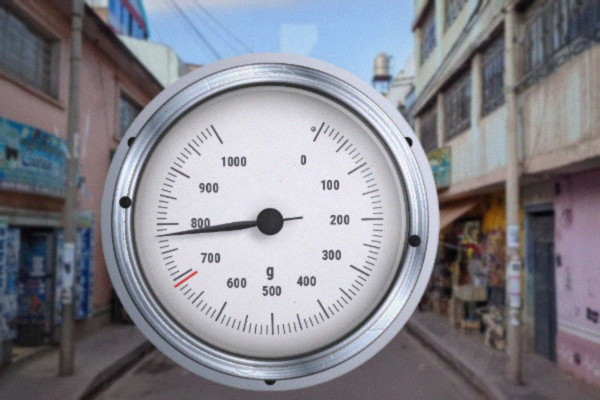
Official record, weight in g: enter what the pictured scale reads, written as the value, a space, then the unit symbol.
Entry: 780 g
